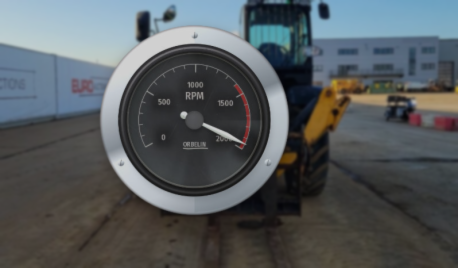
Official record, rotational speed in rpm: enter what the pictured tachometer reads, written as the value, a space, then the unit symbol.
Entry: 1950 rpm
